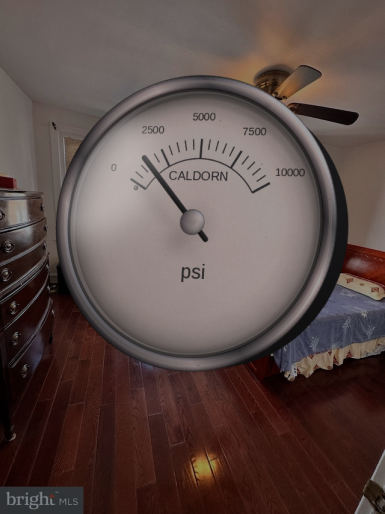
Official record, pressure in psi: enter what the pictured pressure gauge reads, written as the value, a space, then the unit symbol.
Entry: 1500 psi
